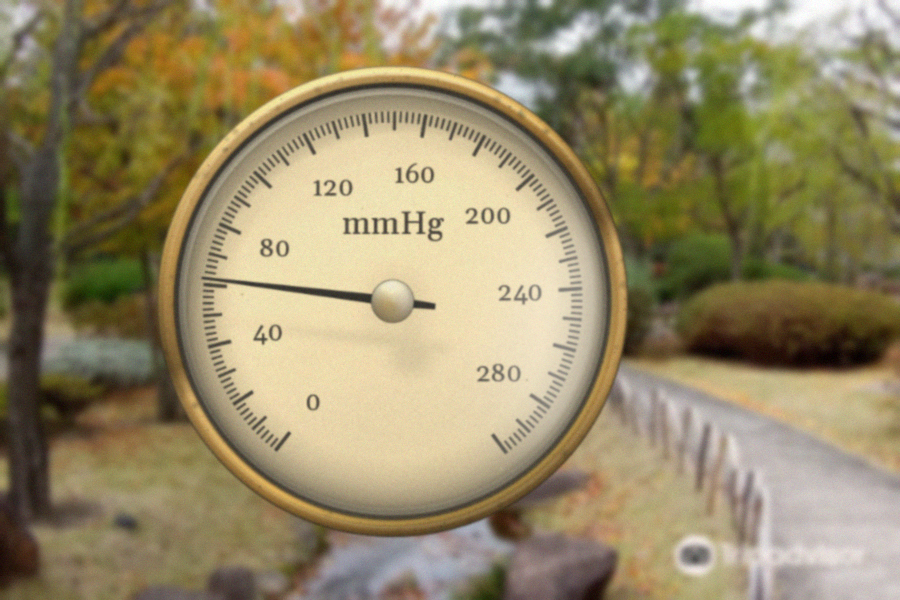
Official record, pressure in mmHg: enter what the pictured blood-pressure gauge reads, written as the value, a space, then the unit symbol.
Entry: 62 mmHg
